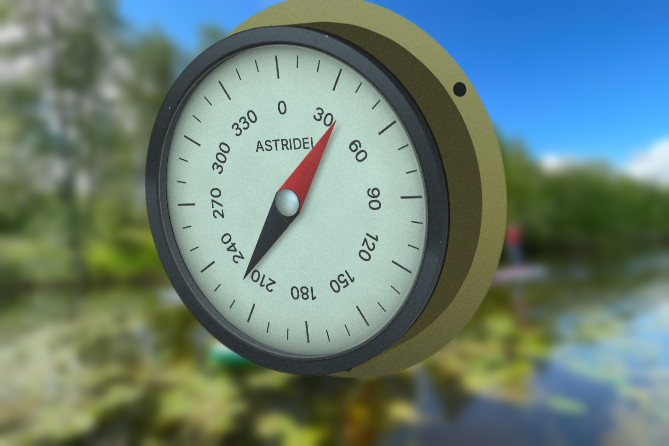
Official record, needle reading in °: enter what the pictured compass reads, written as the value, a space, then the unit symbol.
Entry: 40 °
